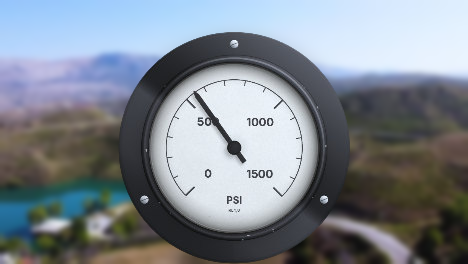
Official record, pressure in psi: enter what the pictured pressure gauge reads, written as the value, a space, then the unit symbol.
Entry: 550 psi
